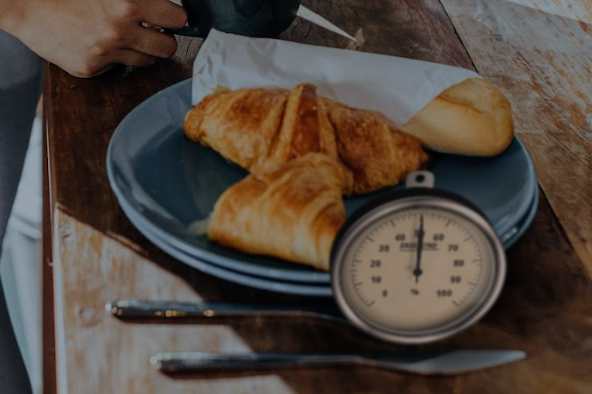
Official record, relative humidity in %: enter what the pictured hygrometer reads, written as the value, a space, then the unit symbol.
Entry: 50 %
